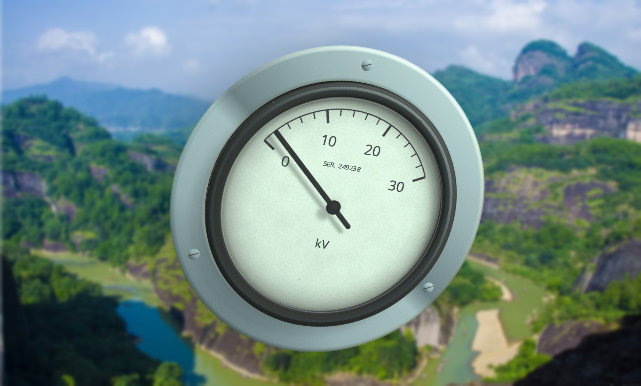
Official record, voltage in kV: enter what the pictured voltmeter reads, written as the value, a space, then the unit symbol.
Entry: 2 kV
